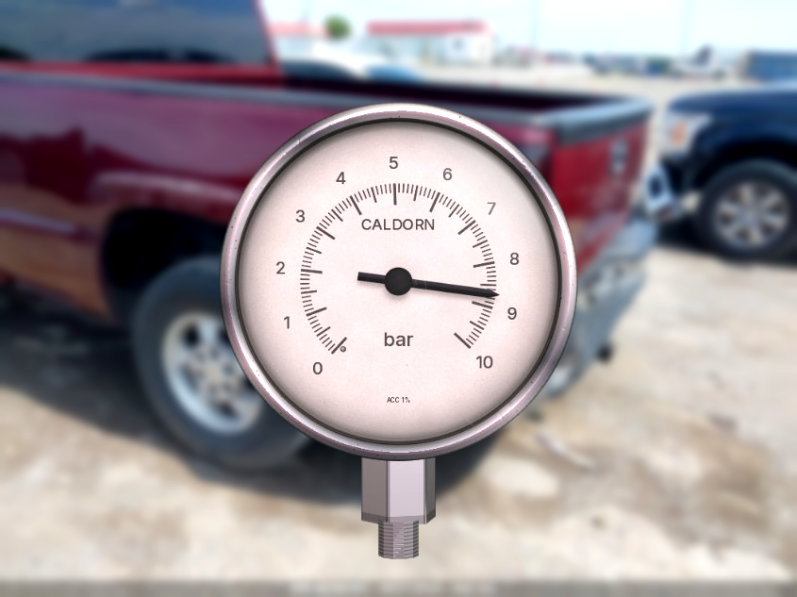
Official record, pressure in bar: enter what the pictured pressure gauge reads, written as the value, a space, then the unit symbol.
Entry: 8.7 bar
